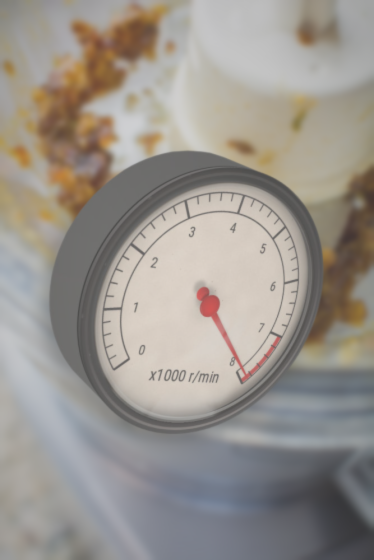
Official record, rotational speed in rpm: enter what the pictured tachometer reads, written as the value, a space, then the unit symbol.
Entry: 7900 rpm
